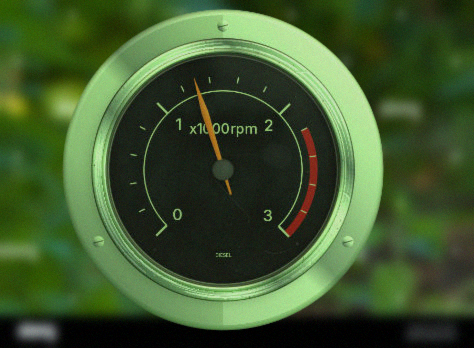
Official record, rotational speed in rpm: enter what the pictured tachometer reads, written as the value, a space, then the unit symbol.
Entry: 1300 rpm
